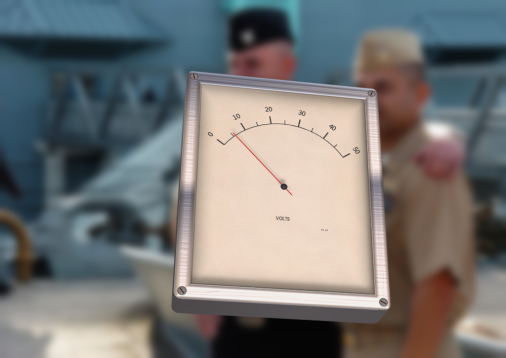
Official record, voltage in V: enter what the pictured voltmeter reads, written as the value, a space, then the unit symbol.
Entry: 5 V
